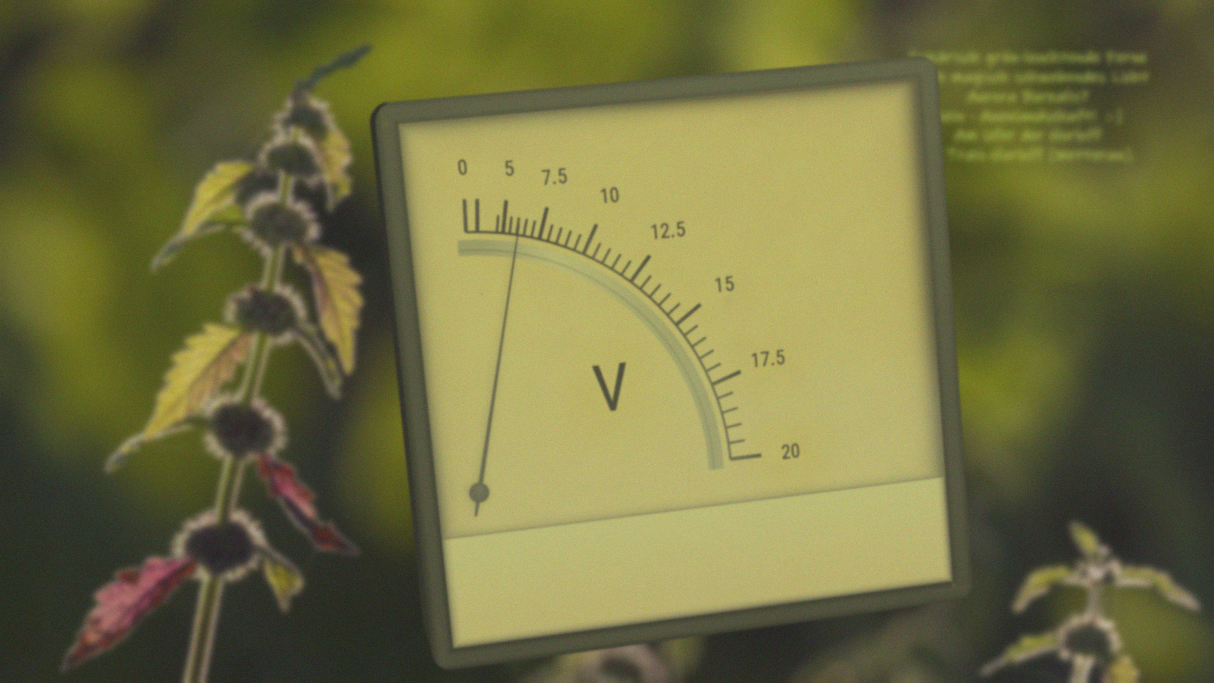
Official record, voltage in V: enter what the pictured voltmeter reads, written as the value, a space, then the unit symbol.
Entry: 6 V
